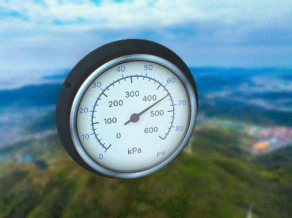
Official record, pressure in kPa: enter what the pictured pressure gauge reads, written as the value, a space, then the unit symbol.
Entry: 440 kPa
